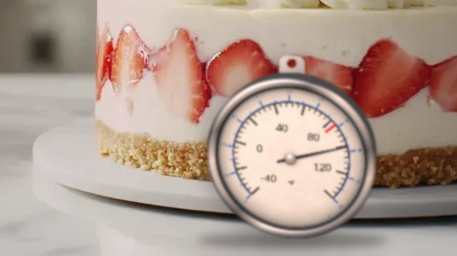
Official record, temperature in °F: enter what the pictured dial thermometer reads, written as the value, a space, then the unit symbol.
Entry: 100 °F
